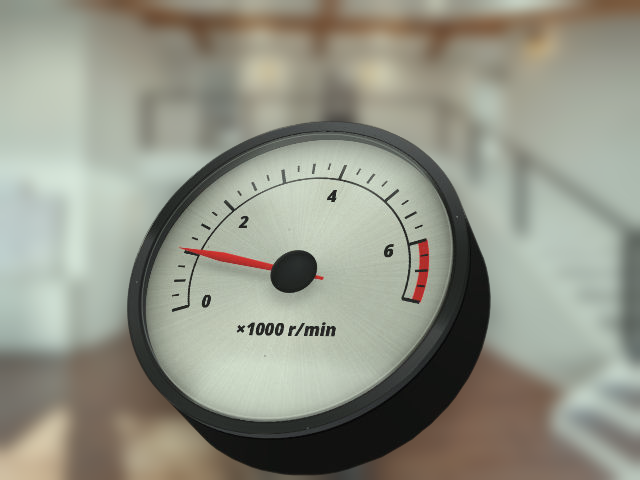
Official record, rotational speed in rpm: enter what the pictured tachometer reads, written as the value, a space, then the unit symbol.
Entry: 1000 rpm
